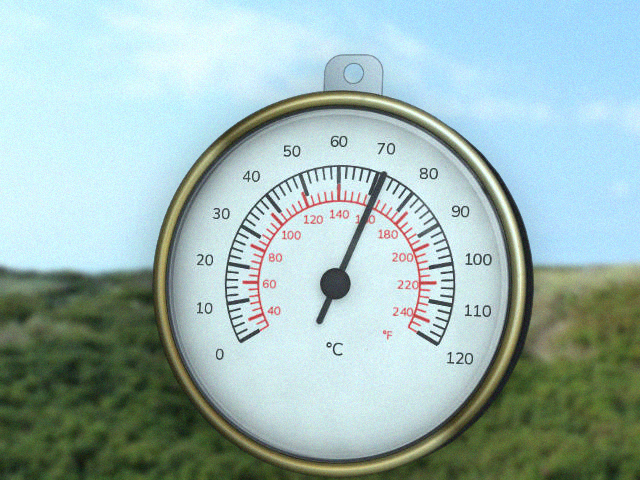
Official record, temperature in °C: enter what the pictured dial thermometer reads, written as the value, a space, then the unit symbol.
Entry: 72 °C
